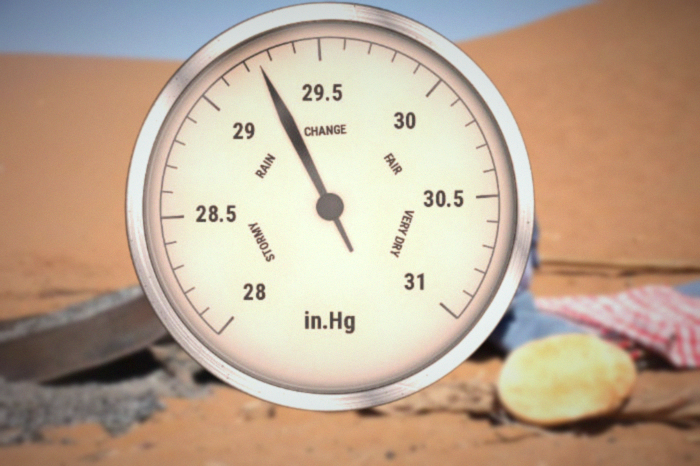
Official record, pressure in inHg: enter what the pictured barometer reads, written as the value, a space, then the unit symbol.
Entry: 29.25 inHg
